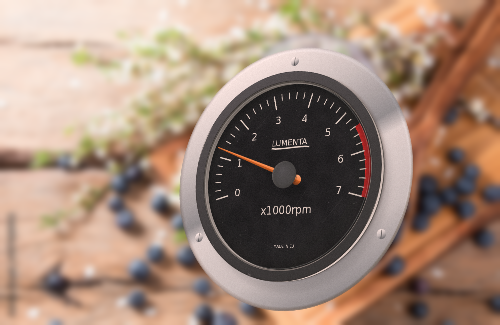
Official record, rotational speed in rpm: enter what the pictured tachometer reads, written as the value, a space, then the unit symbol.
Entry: 1200 rpm
